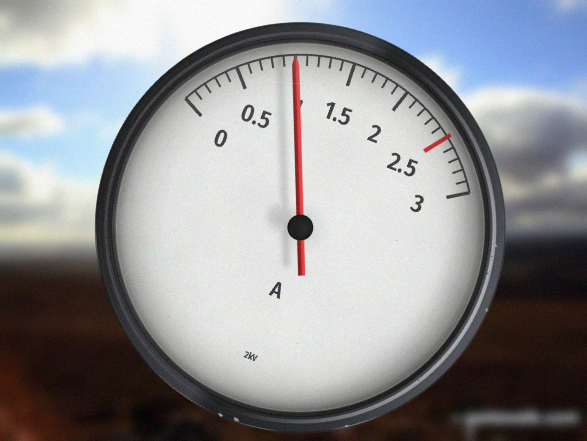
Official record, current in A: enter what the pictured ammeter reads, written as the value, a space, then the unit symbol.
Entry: 1 A
